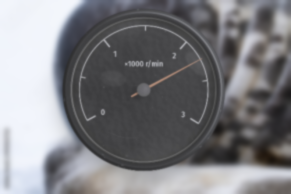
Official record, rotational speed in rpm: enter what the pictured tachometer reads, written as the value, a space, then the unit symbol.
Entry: 2250 rpm
